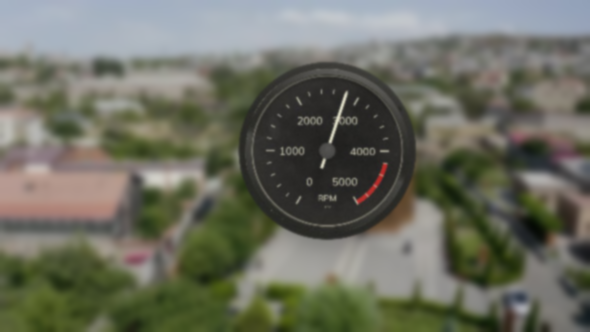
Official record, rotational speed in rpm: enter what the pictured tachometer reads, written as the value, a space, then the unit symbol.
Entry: 2800 rpm
